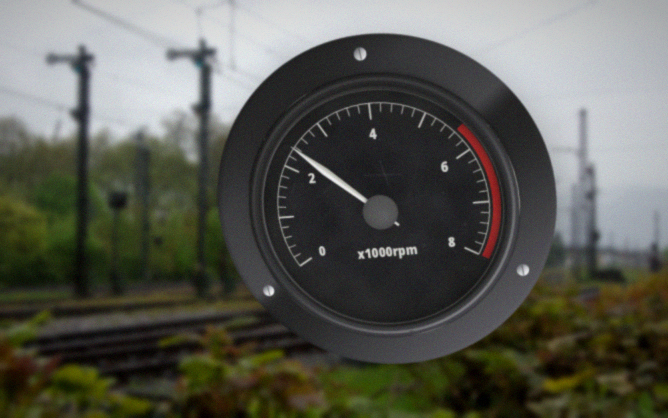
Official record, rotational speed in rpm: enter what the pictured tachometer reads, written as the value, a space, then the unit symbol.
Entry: 2400 rpm
